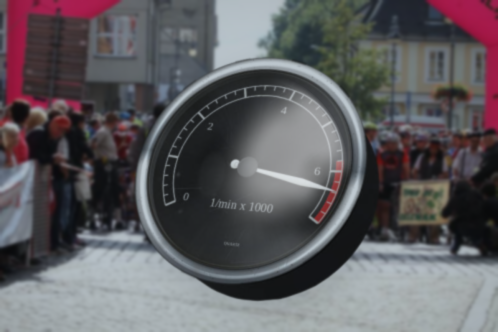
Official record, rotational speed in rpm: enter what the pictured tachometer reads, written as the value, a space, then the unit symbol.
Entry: 6400 rpm
